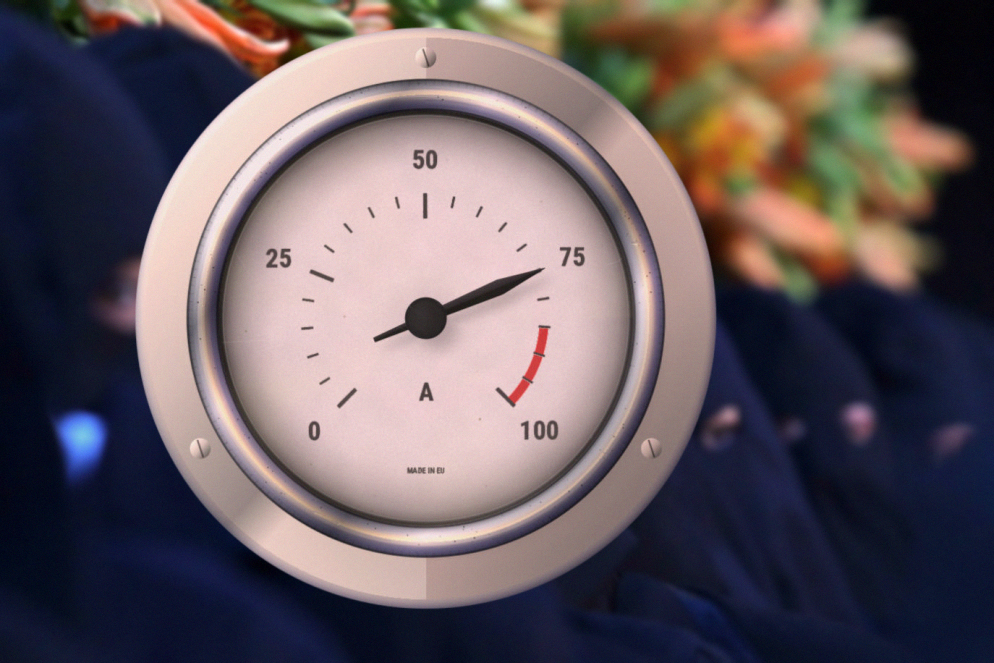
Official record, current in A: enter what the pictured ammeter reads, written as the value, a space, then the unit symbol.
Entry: 75 A
